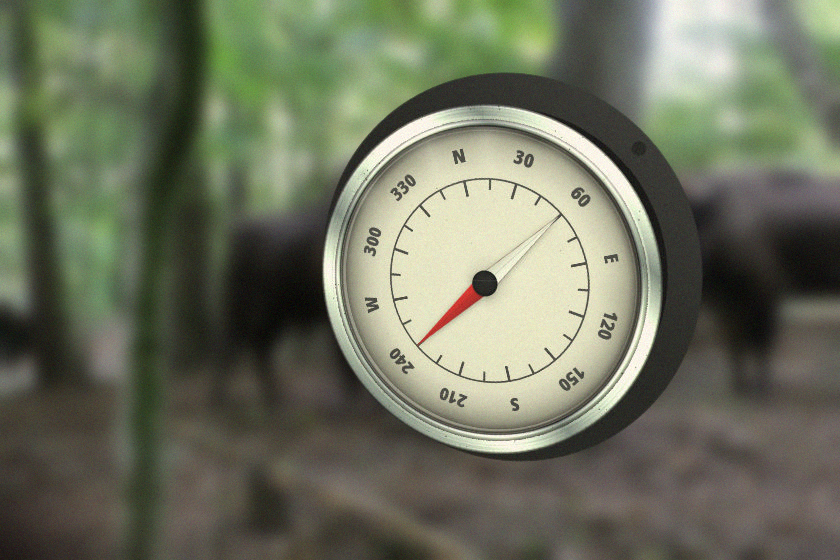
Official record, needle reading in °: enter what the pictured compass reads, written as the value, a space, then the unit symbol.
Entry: 240 °
